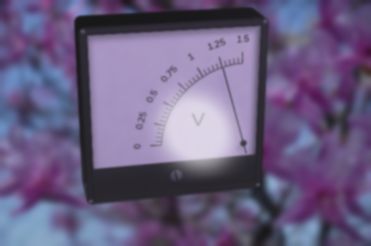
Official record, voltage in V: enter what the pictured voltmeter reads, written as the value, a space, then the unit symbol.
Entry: 1.25 V
